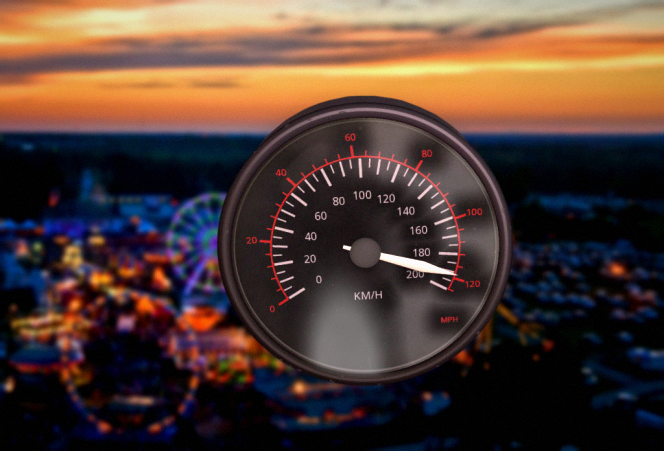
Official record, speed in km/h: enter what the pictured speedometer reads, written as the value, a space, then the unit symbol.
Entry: 190 km/h
